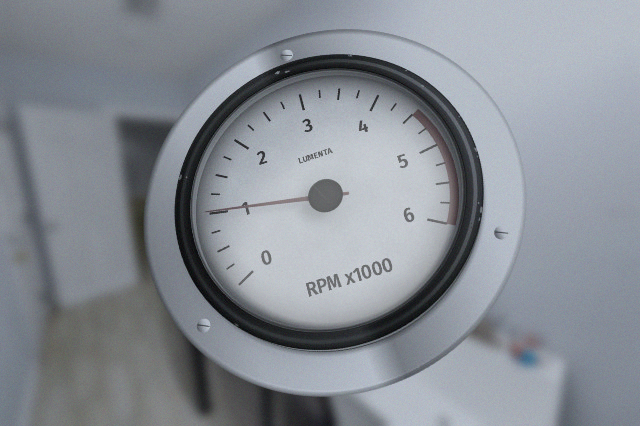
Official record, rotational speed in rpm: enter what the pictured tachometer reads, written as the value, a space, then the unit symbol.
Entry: 1000 rpm
